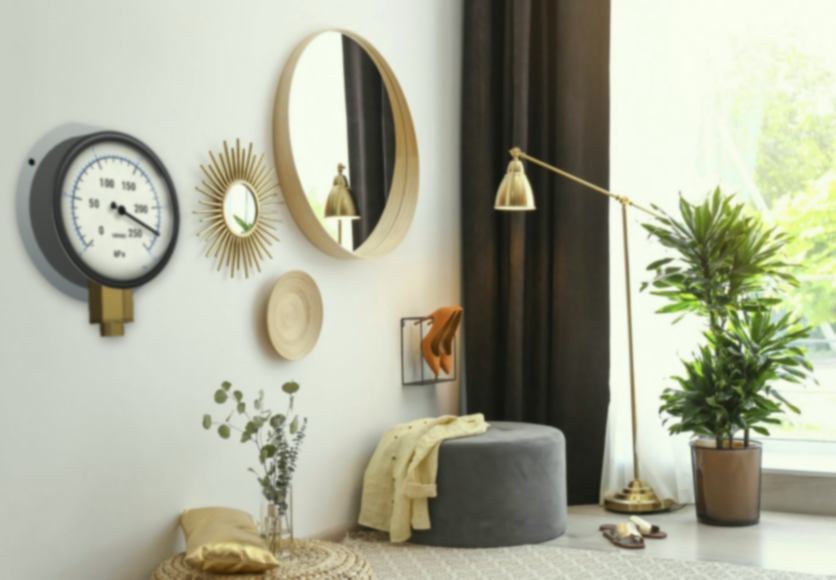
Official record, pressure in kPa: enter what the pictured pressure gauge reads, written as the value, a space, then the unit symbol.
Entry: 230 kPa
